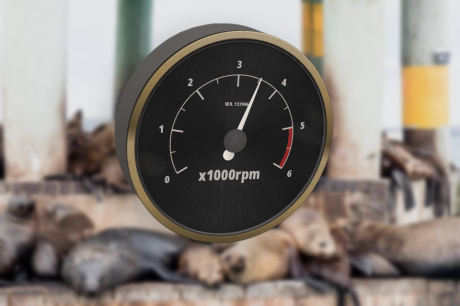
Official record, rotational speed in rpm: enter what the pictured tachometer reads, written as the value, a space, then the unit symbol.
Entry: 3500 rpm
